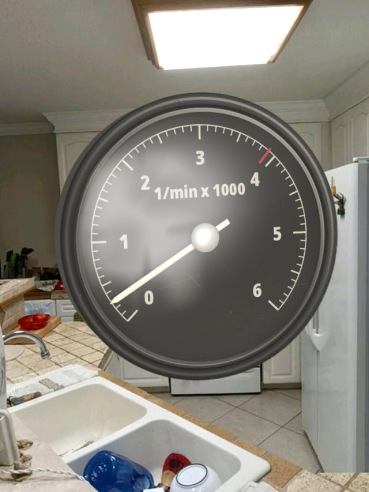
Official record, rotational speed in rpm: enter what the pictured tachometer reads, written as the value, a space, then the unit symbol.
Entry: 300 rpm
